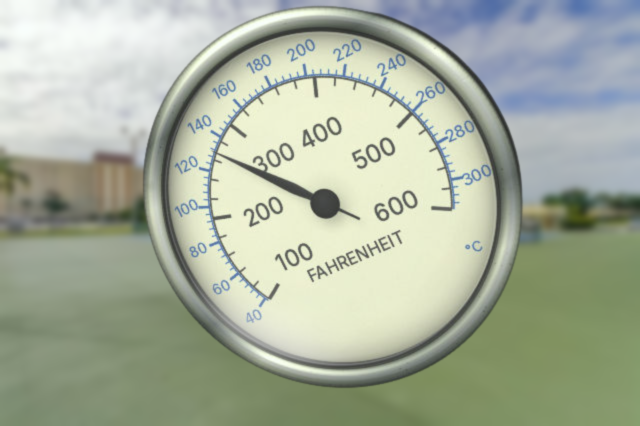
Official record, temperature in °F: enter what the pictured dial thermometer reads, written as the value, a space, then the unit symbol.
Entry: 270 °F
